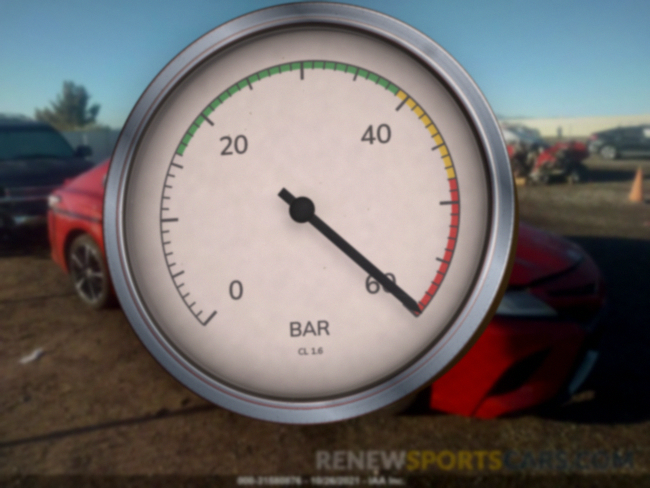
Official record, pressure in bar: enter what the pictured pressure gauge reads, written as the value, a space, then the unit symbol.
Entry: 59.5 bar
